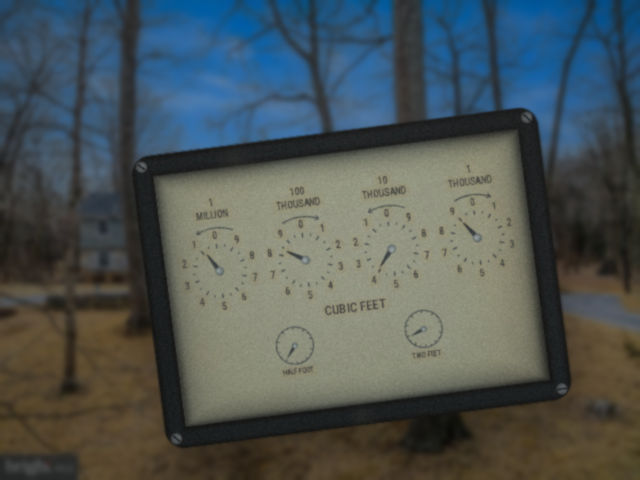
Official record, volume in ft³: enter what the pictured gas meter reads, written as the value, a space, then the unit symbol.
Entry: 83900 ft³
